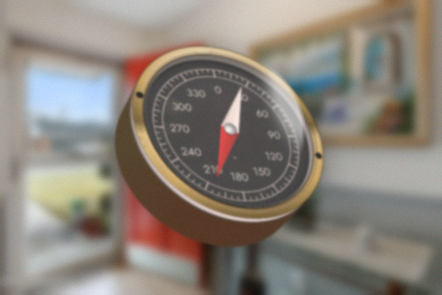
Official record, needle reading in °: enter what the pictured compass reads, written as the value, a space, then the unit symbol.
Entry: 205 °
